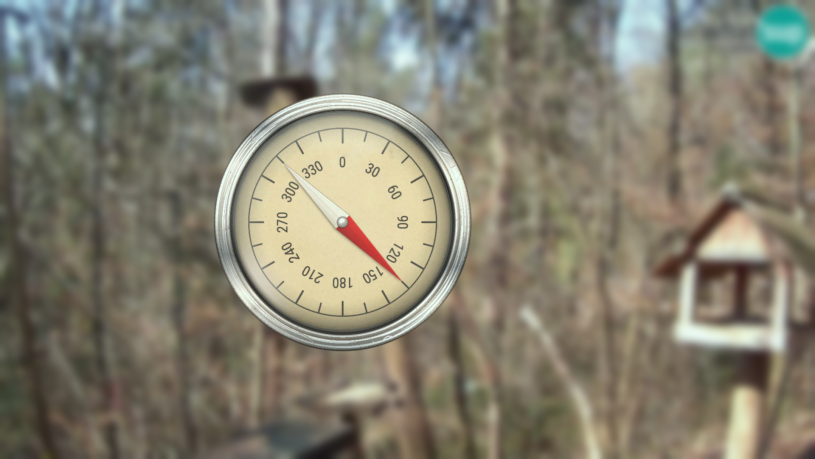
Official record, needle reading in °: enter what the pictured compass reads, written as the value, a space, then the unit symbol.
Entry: 135 °
